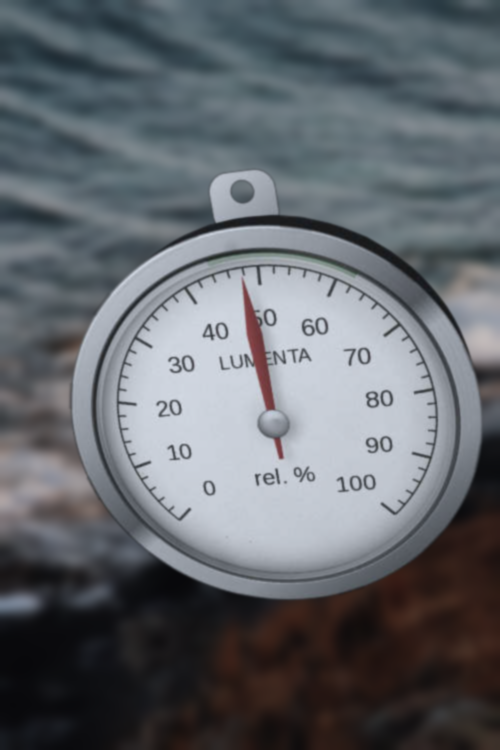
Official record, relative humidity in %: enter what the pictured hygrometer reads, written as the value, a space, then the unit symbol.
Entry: 48 %
